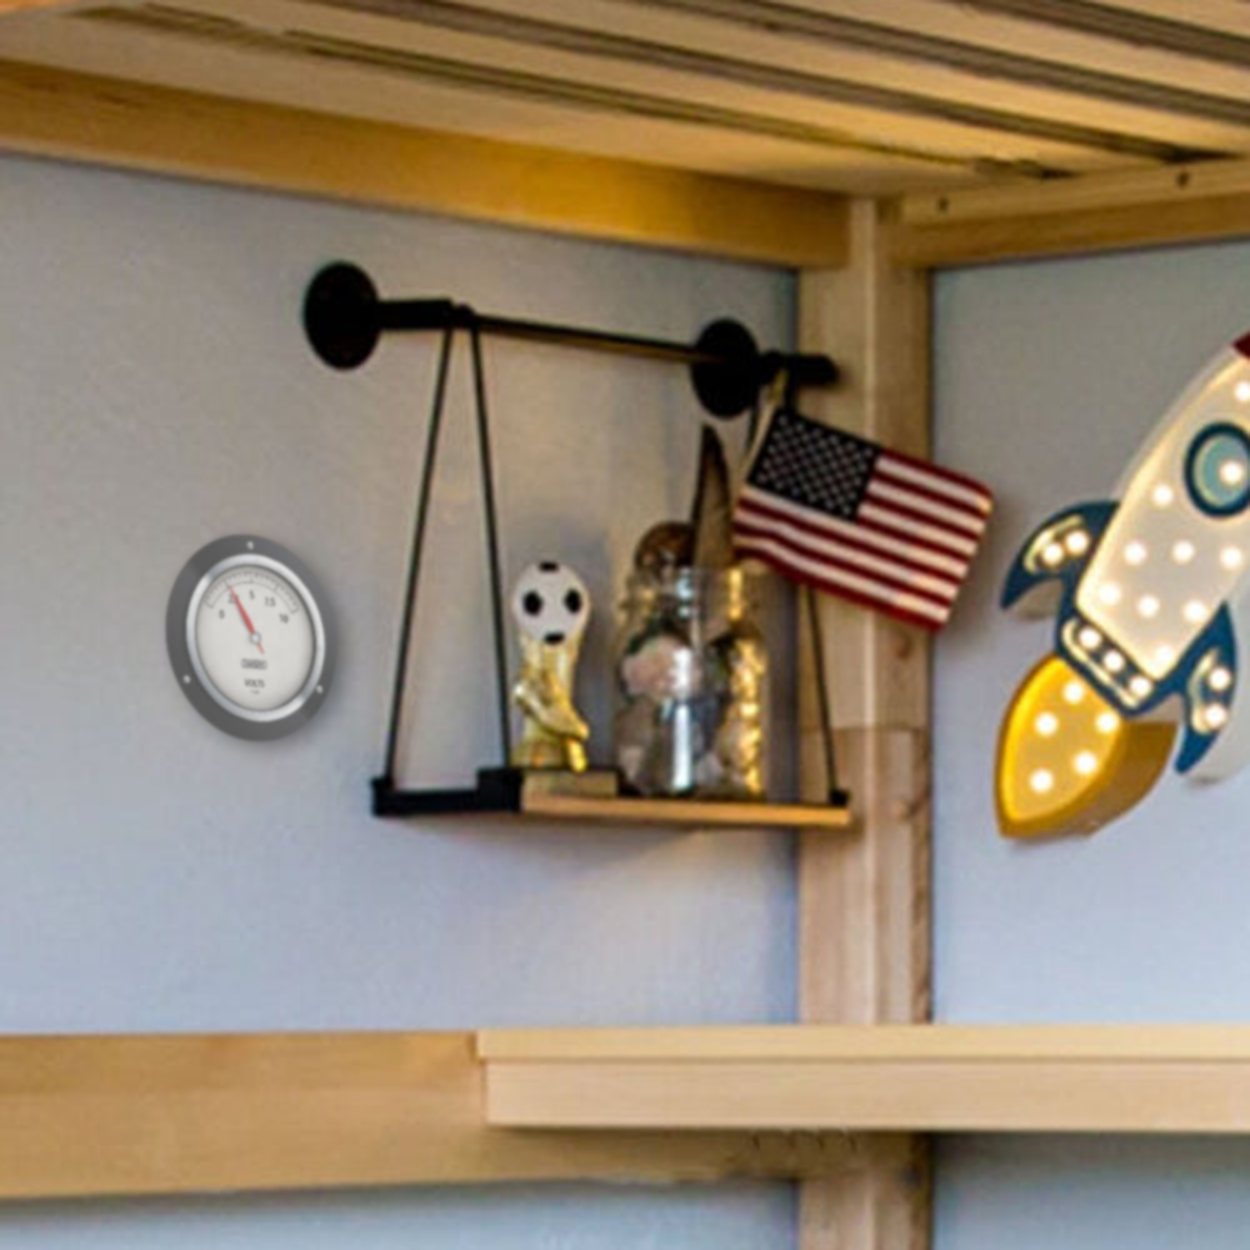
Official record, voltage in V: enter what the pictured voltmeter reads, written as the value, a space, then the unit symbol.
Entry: 2.5 V
